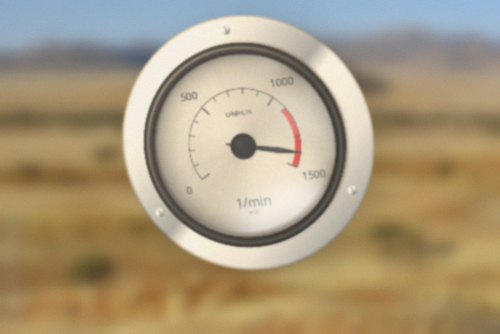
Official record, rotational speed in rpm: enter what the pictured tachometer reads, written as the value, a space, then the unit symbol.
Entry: 1400 rpm
